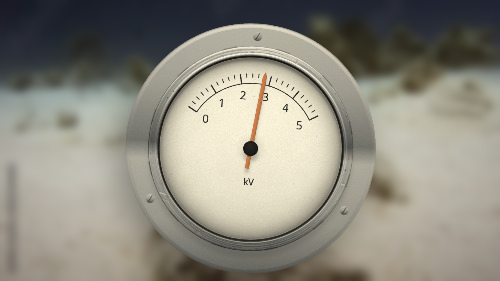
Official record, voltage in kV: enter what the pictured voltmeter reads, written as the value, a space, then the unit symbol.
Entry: 2.8 kV
